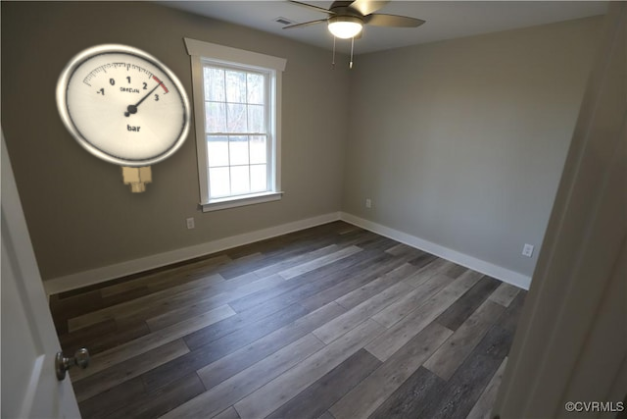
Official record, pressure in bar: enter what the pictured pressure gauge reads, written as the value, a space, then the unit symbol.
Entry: 2.5 bar
